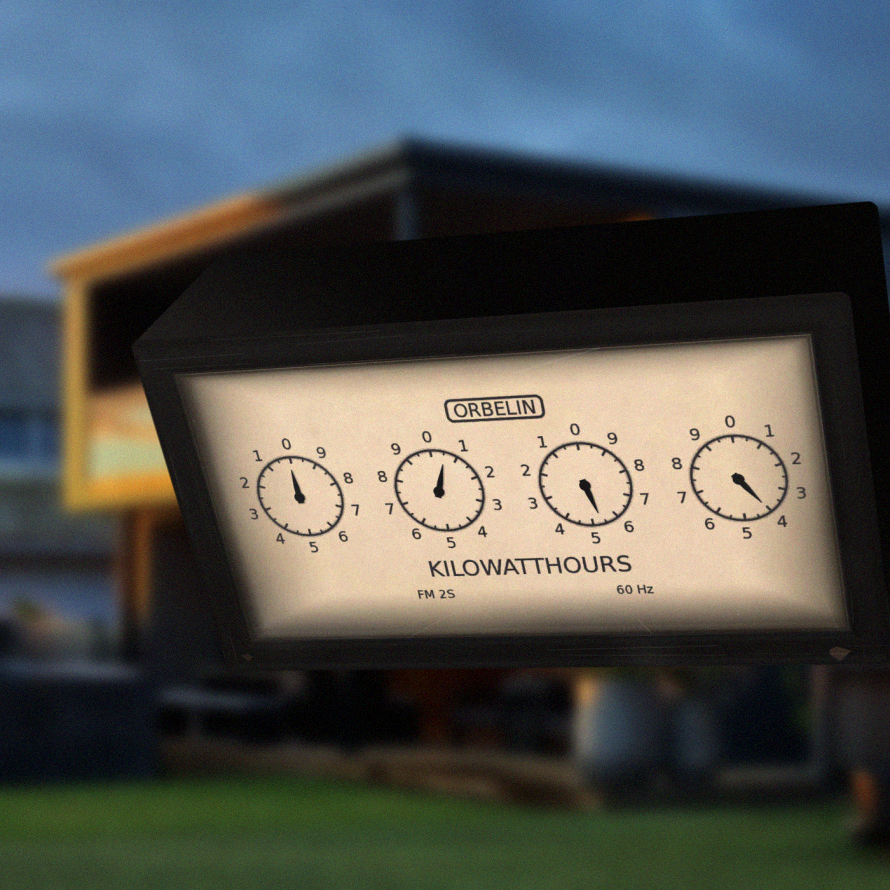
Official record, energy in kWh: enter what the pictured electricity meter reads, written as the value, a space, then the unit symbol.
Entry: 54 kWh
